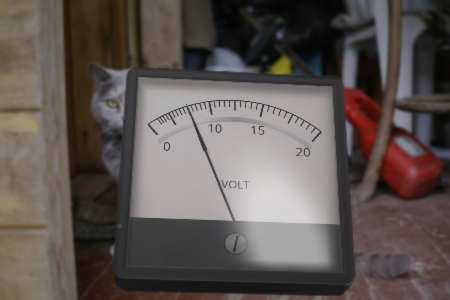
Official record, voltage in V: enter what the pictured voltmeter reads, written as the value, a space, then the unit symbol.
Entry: 7.5 V
